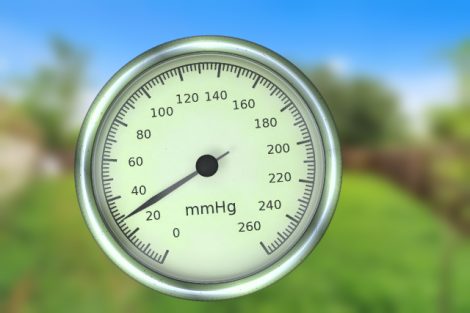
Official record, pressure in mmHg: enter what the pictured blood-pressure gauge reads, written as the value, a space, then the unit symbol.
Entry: 28 mmHg
